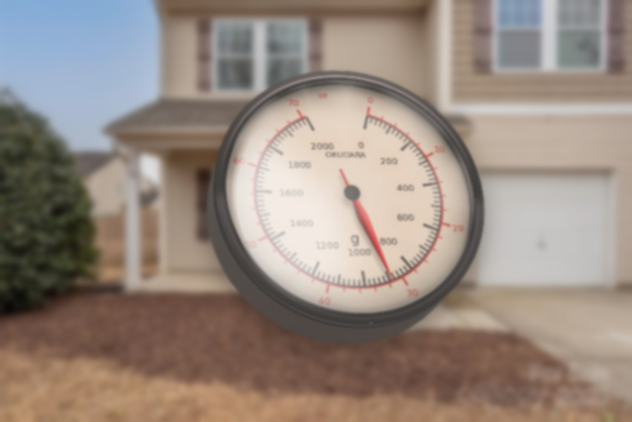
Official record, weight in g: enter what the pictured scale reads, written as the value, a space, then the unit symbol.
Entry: 900 g
